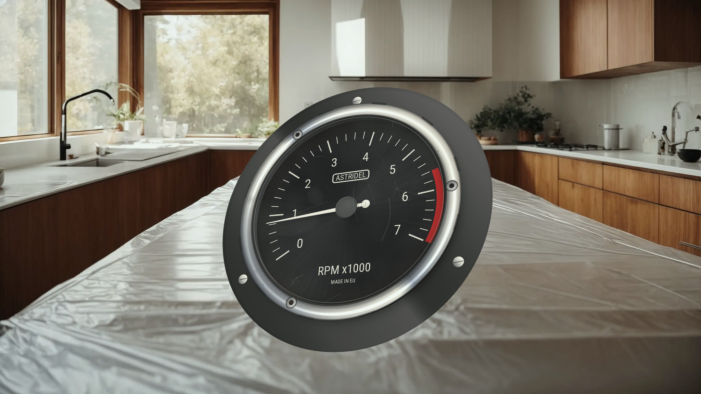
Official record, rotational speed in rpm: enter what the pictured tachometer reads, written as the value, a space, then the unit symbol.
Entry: 800 rpm
